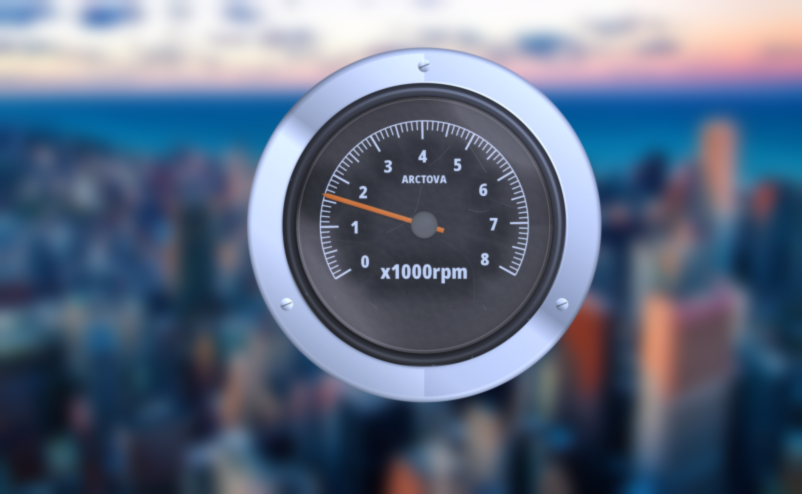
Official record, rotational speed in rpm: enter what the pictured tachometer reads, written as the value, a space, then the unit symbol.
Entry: 1600 rpm
